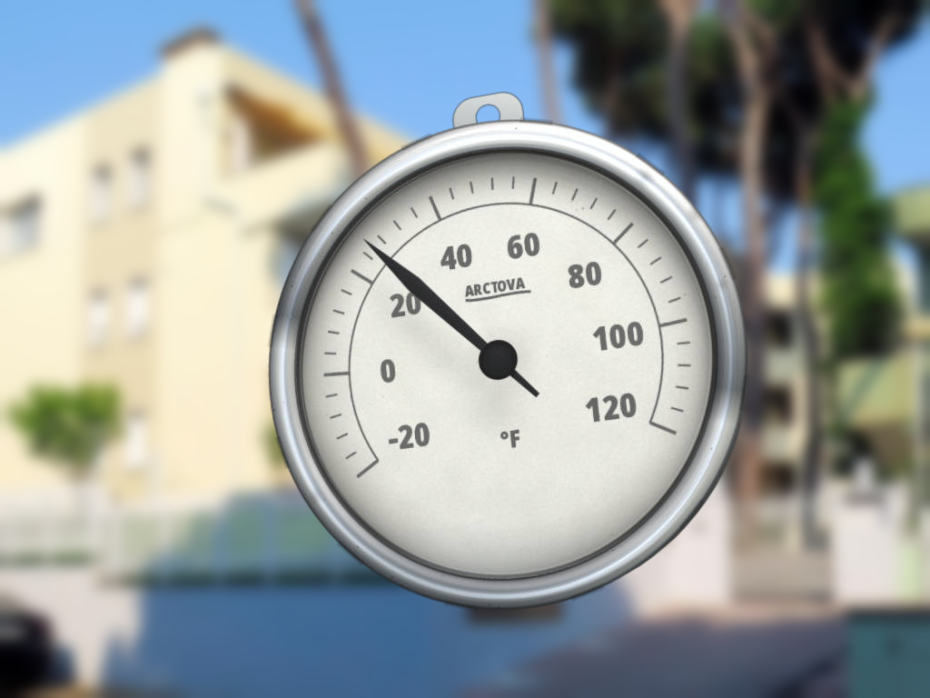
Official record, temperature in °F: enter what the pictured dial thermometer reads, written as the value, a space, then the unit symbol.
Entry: 26 °F
